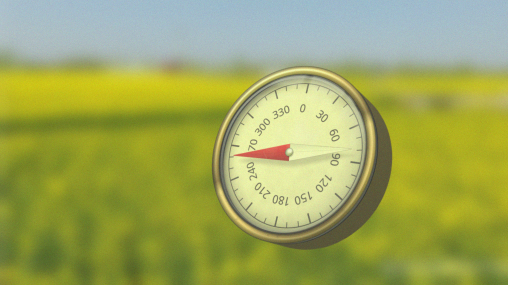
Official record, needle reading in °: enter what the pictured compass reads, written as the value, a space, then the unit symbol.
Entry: 260 °
